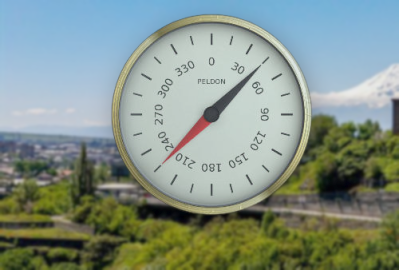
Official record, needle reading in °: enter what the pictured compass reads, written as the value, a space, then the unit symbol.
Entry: 225 °
